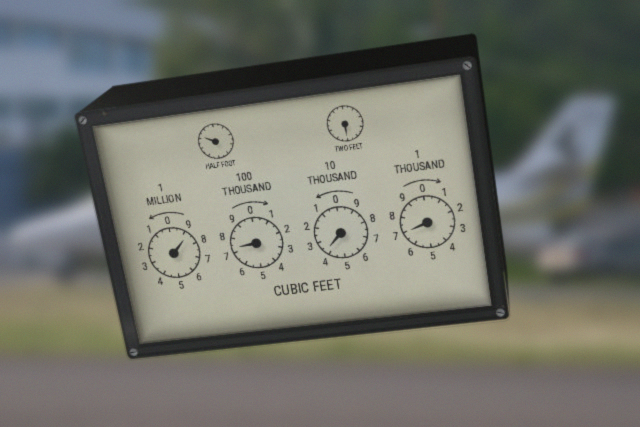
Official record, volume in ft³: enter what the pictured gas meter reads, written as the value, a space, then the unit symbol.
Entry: 873700 ft³
